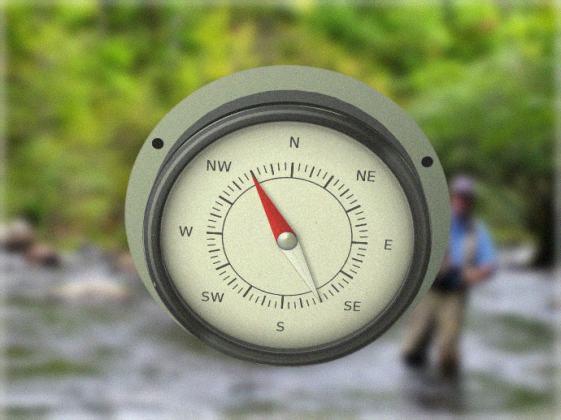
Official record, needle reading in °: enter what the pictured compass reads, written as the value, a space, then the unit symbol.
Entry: 330 °
